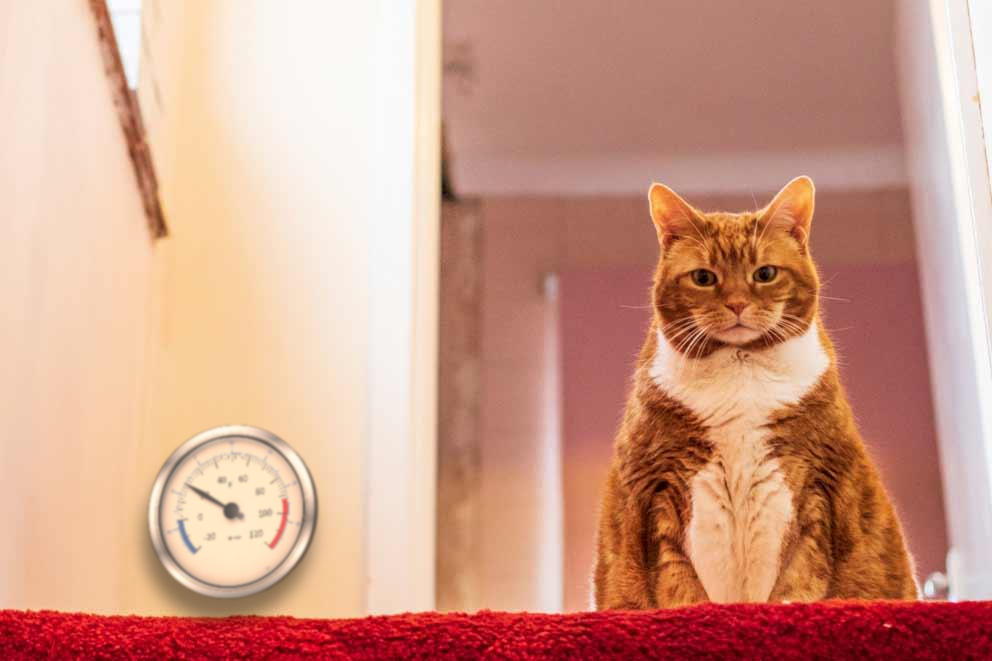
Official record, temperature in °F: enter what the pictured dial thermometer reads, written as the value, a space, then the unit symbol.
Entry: 20 °F
